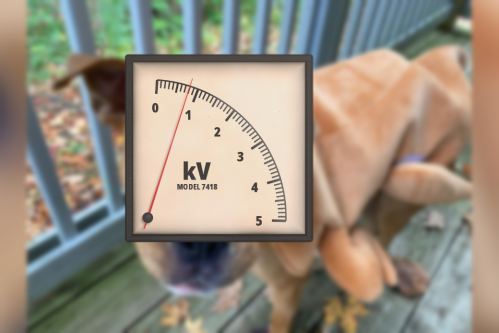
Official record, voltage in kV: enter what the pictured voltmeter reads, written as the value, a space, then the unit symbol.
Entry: 0.8 kV
